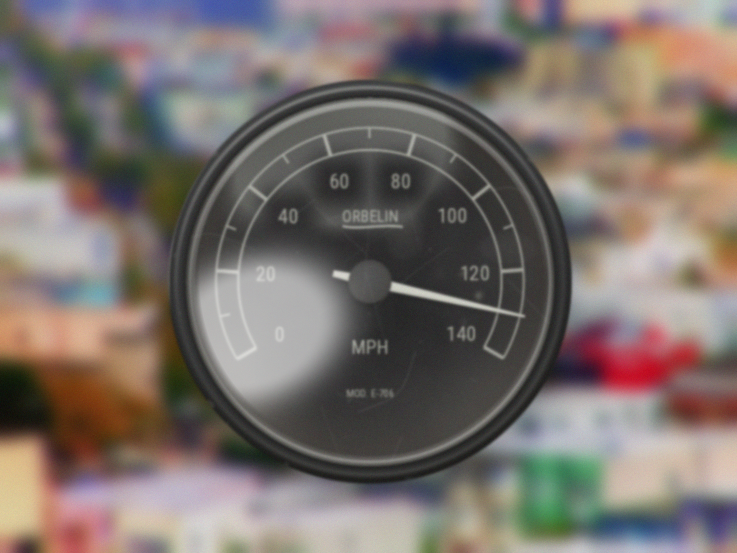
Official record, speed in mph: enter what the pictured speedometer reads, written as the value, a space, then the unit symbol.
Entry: 130 mph
